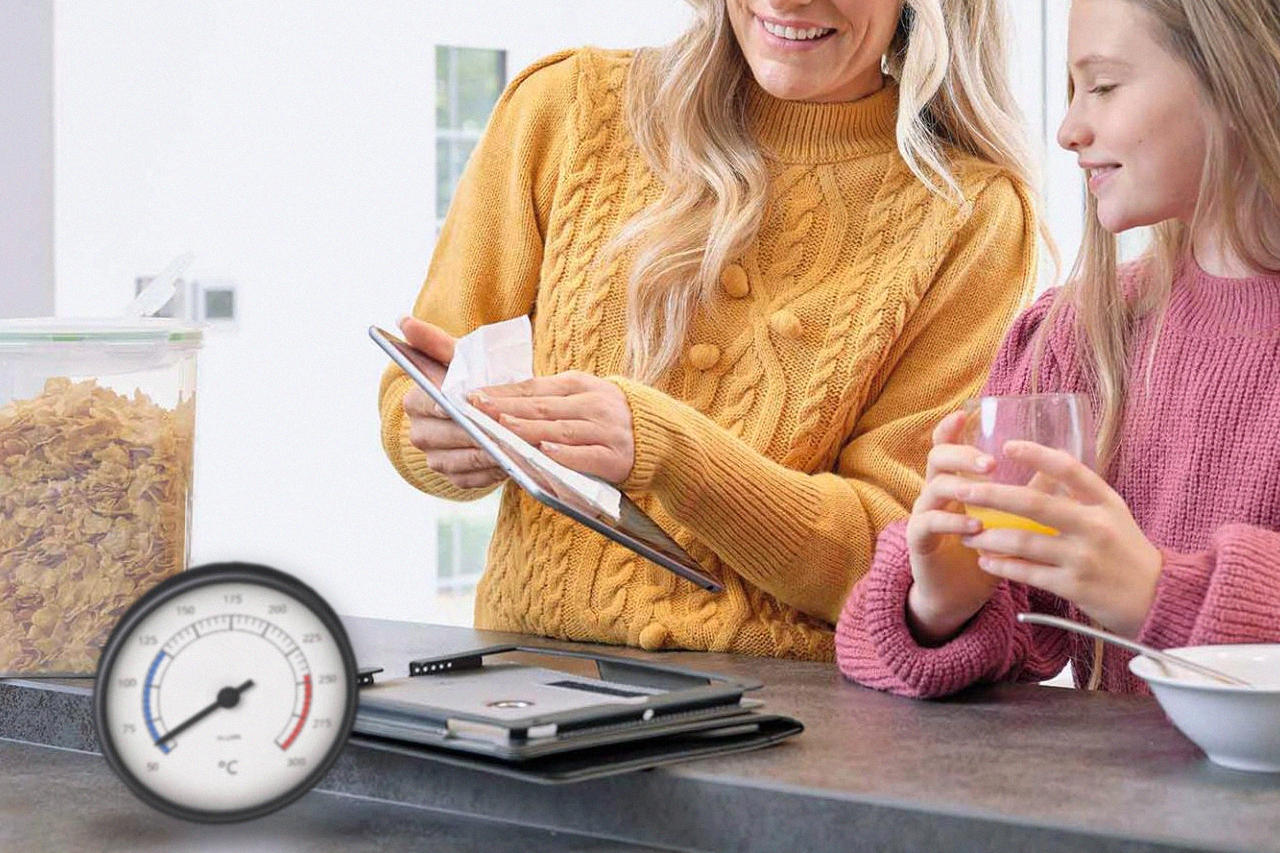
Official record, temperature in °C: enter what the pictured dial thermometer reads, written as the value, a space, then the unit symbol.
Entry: 60 °C
